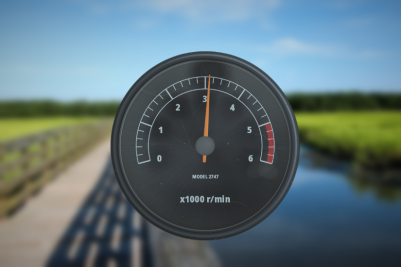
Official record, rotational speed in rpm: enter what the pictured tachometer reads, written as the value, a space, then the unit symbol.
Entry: 3100 rpm
